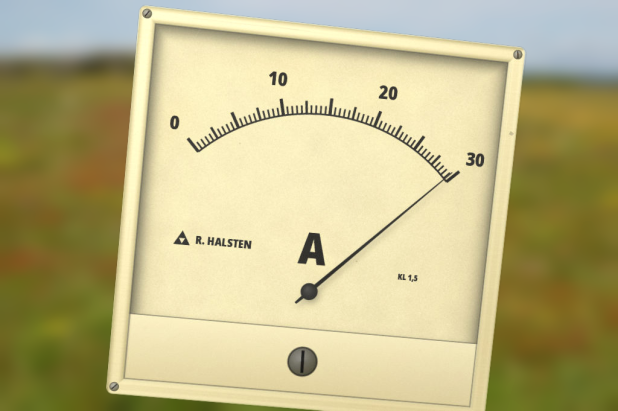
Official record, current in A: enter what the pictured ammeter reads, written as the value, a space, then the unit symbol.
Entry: 29.5 A
